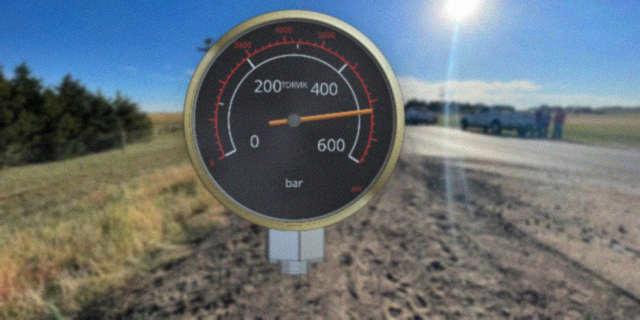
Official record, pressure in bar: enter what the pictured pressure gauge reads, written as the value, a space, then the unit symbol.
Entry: 500 bar
